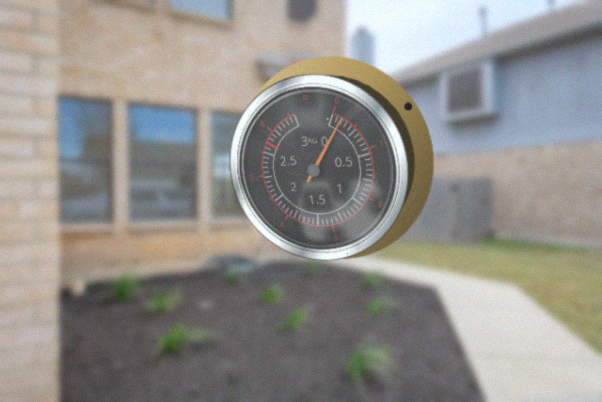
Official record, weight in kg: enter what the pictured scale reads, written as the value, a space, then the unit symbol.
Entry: 0.1 kg
